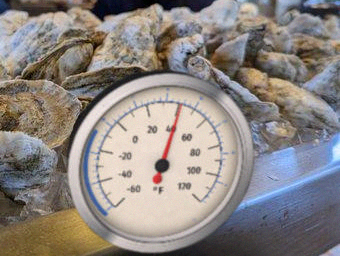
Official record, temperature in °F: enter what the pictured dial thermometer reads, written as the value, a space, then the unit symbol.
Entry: 40 °F
